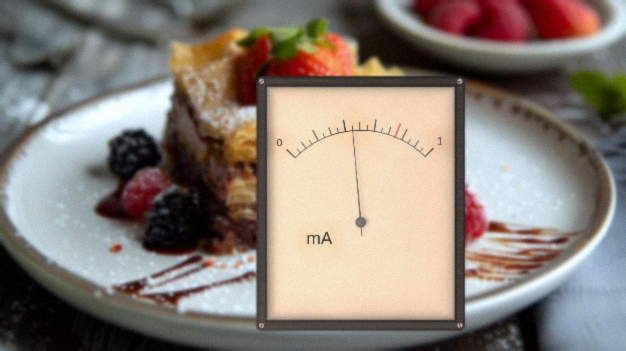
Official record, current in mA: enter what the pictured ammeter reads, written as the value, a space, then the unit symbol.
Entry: 0.45 mA
